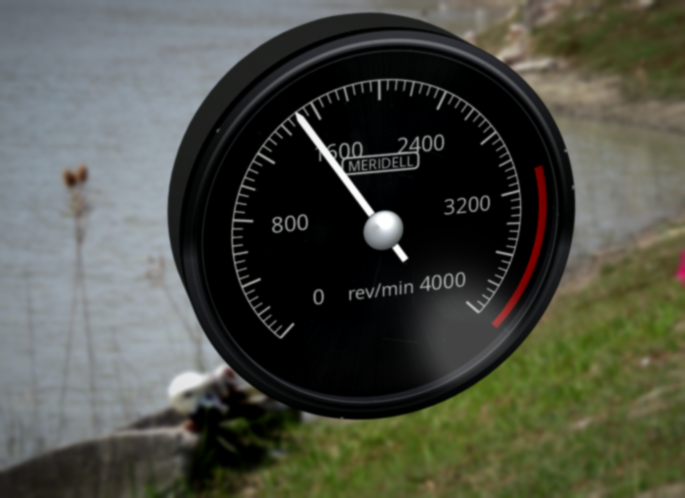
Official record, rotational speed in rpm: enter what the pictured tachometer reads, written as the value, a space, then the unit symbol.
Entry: 1500 rpm
